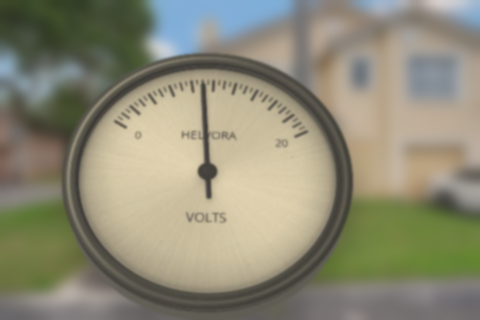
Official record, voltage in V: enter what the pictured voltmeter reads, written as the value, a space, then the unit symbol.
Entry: 9 V
